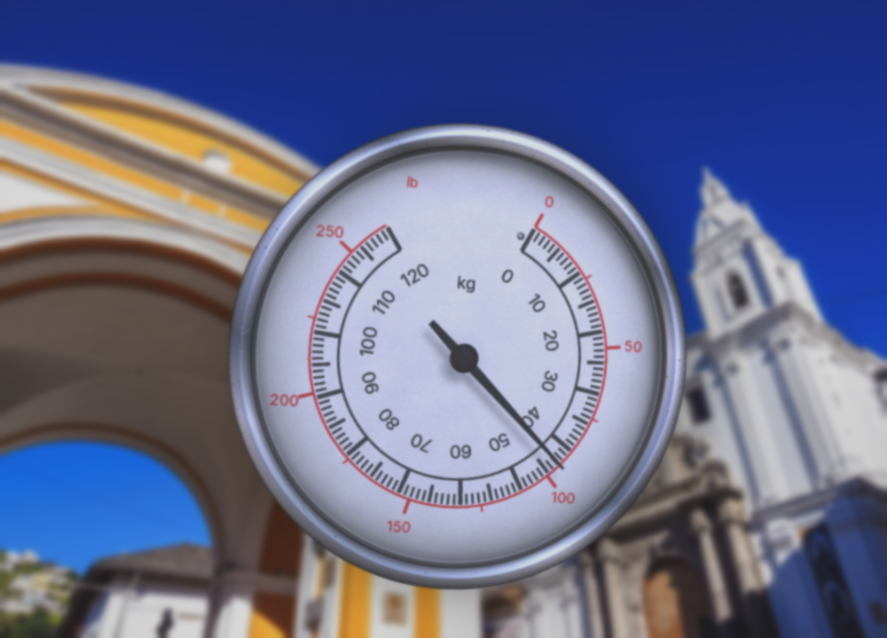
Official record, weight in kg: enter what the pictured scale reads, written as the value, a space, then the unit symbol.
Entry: 43 kg
